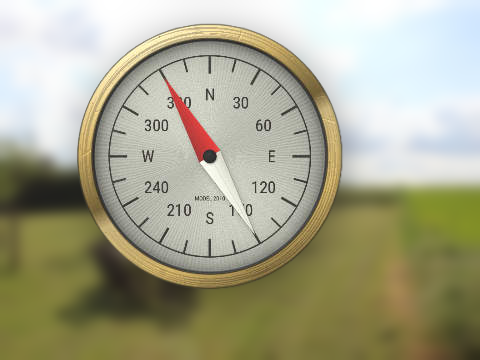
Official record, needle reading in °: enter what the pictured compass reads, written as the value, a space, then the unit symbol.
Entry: 330 °
